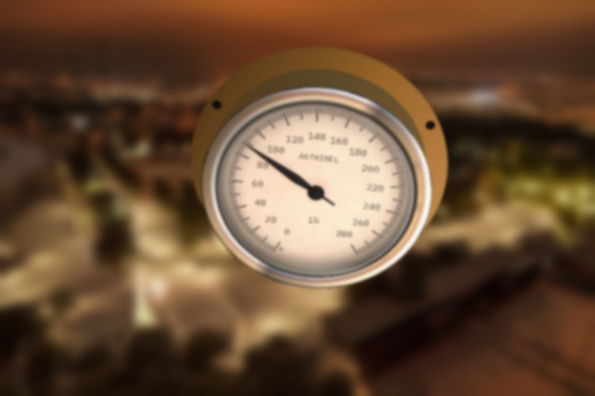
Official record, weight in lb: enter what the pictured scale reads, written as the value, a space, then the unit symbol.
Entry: 90 lb
